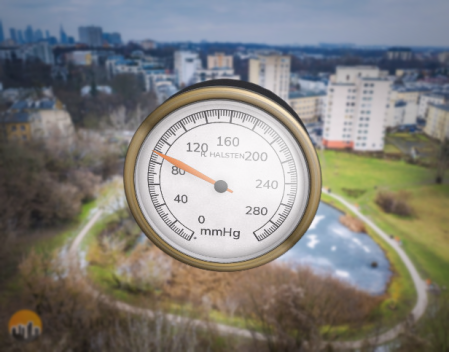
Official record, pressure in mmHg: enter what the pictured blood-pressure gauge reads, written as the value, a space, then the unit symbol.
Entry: 90 mmHg
